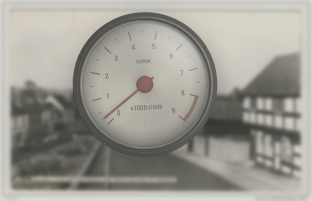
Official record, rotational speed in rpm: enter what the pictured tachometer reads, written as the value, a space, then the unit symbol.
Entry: 250 rpm
